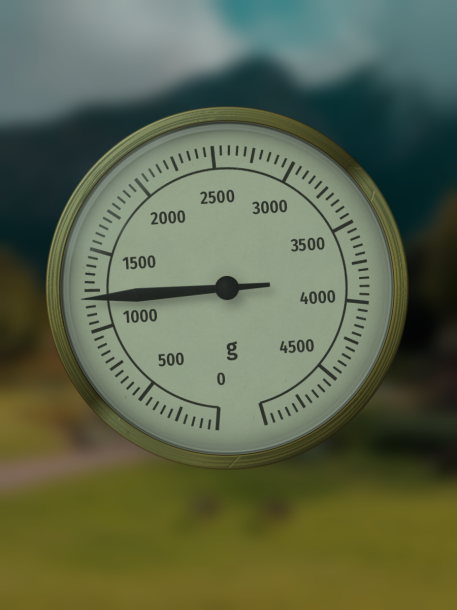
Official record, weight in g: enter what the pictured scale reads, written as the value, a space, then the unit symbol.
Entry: 1200 g
